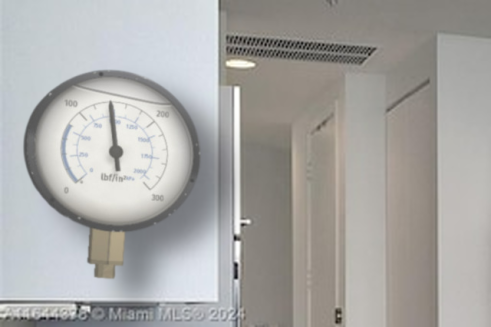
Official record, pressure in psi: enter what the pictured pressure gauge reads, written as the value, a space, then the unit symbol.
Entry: 140 psi
